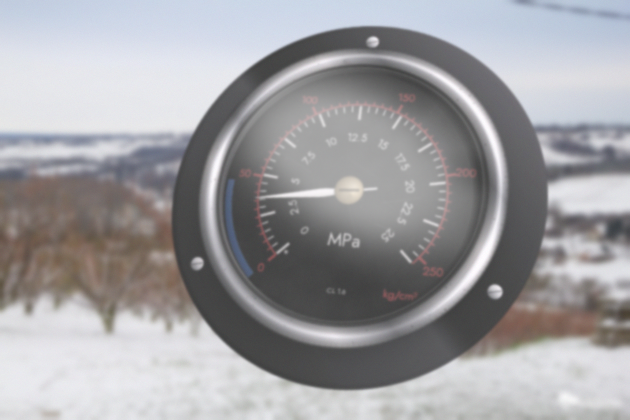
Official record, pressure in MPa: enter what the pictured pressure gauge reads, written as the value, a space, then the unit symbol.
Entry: 3.5 MPa
